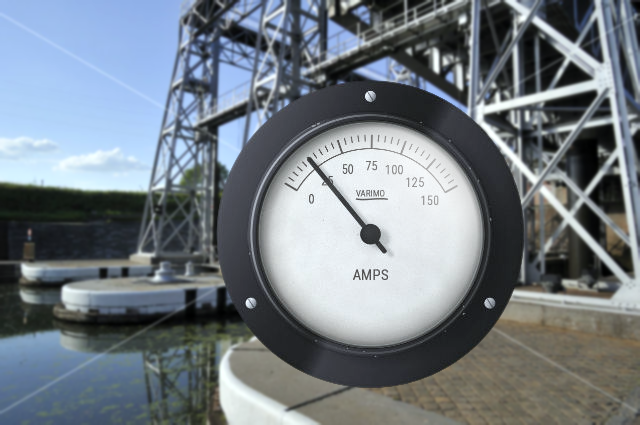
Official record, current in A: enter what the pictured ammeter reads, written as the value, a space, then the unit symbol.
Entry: 25 A
